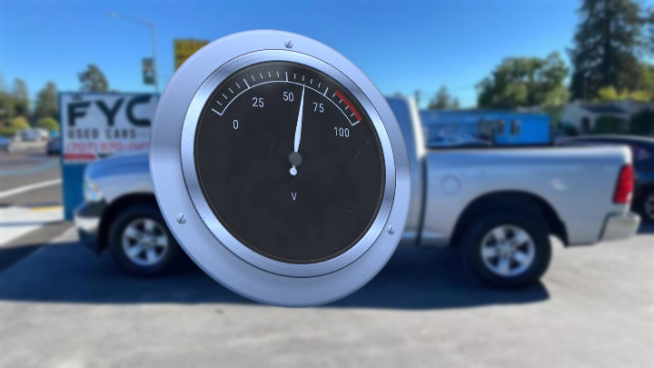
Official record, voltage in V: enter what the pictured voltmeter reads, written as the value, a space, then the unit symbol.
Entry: 60 V
